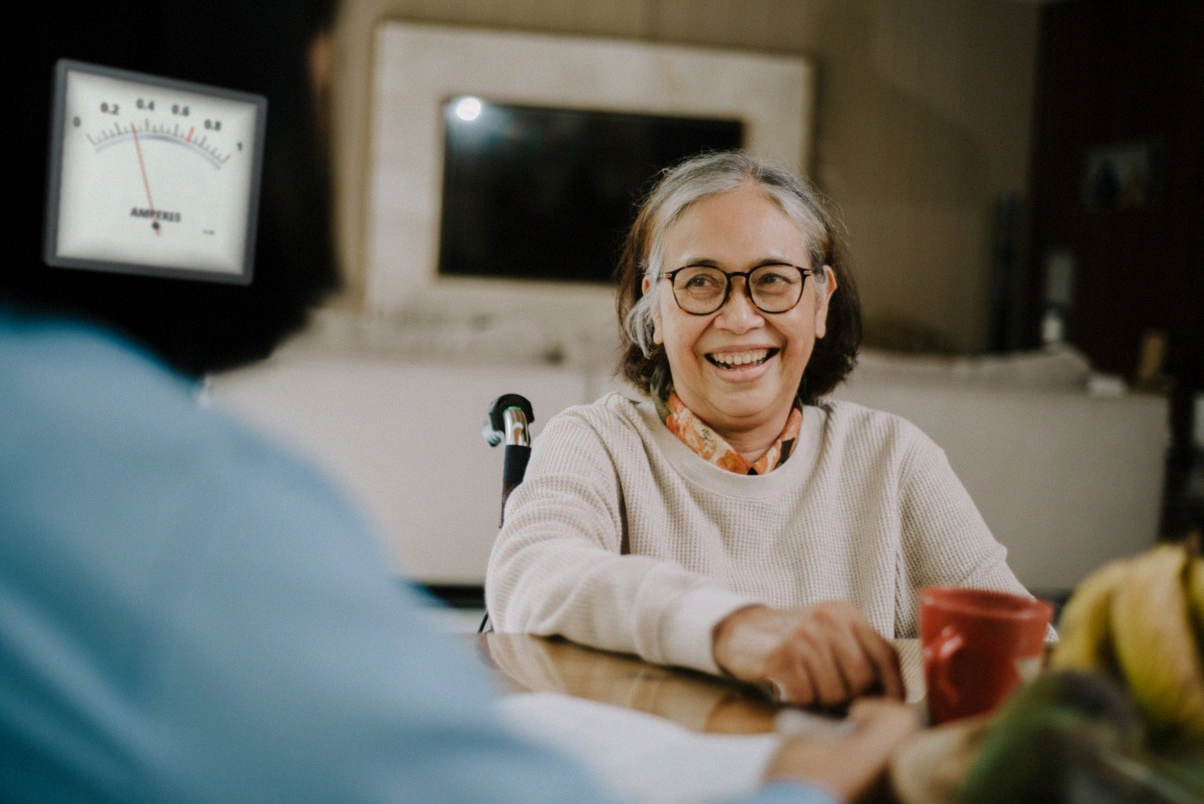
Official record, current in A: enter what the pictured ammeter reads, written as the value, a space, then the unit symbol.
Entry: 0.3 A
